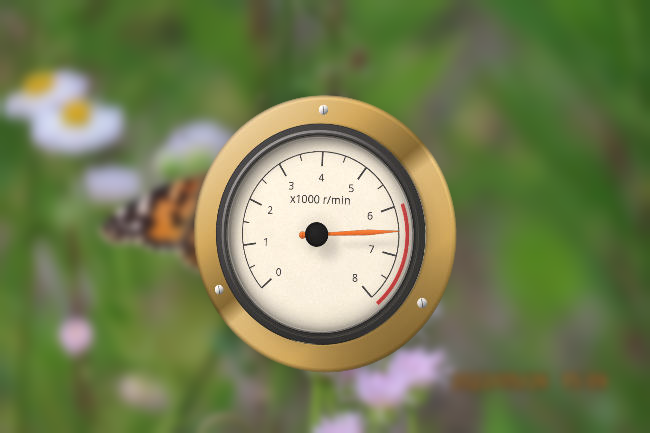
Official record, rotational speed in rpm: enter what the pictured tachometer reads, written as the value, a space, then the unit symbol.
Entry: 6500 rpm
